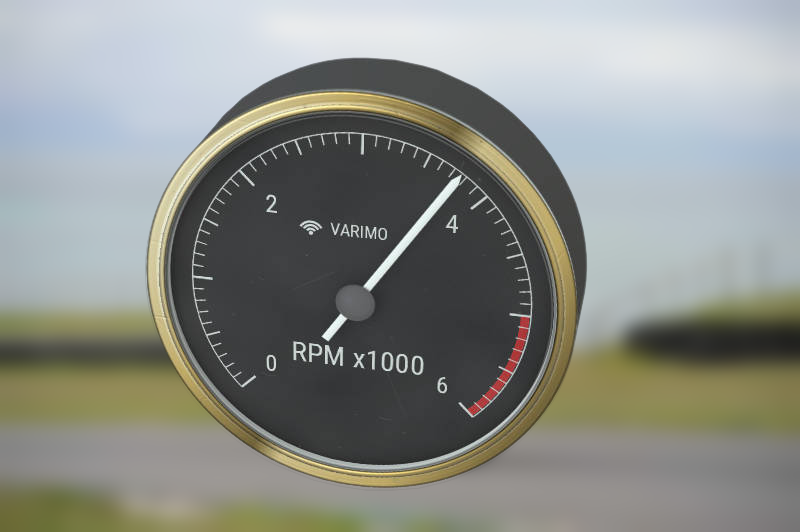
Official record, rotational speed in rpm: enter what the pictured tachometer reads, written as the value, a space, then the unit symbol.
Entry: 3750 rpm
